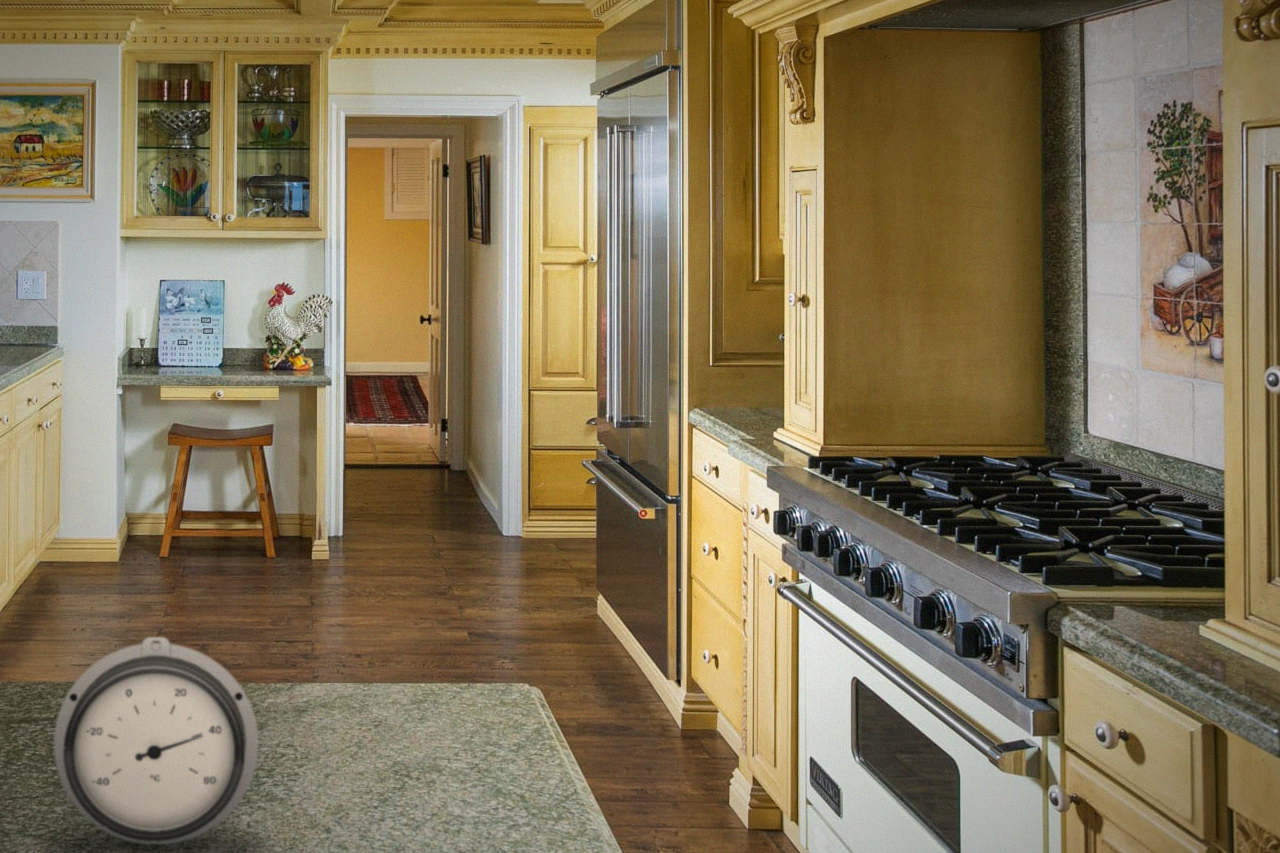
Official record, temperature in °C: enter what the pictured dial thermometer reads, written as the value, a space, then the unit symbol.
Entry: 40 °C
